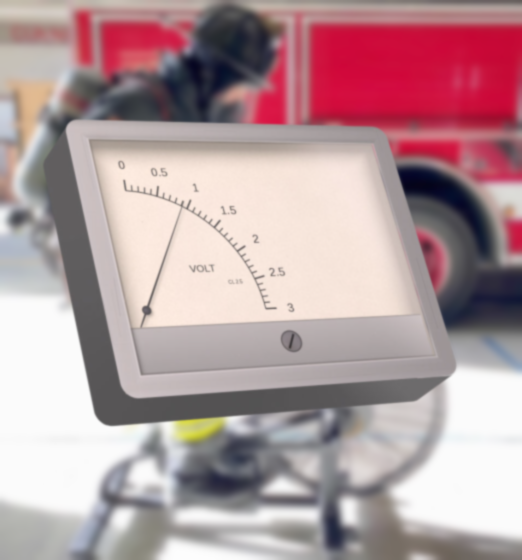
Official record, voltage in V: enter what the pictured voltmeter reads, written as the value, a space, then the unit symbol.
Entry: 0.9 V
